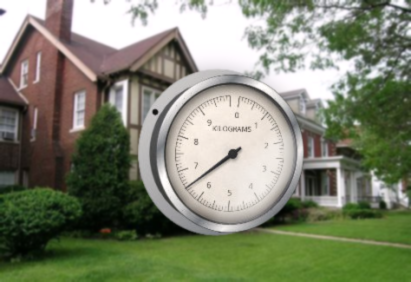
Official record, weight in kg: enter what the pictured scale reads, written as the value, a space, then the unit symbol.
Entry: 6.5 kg
